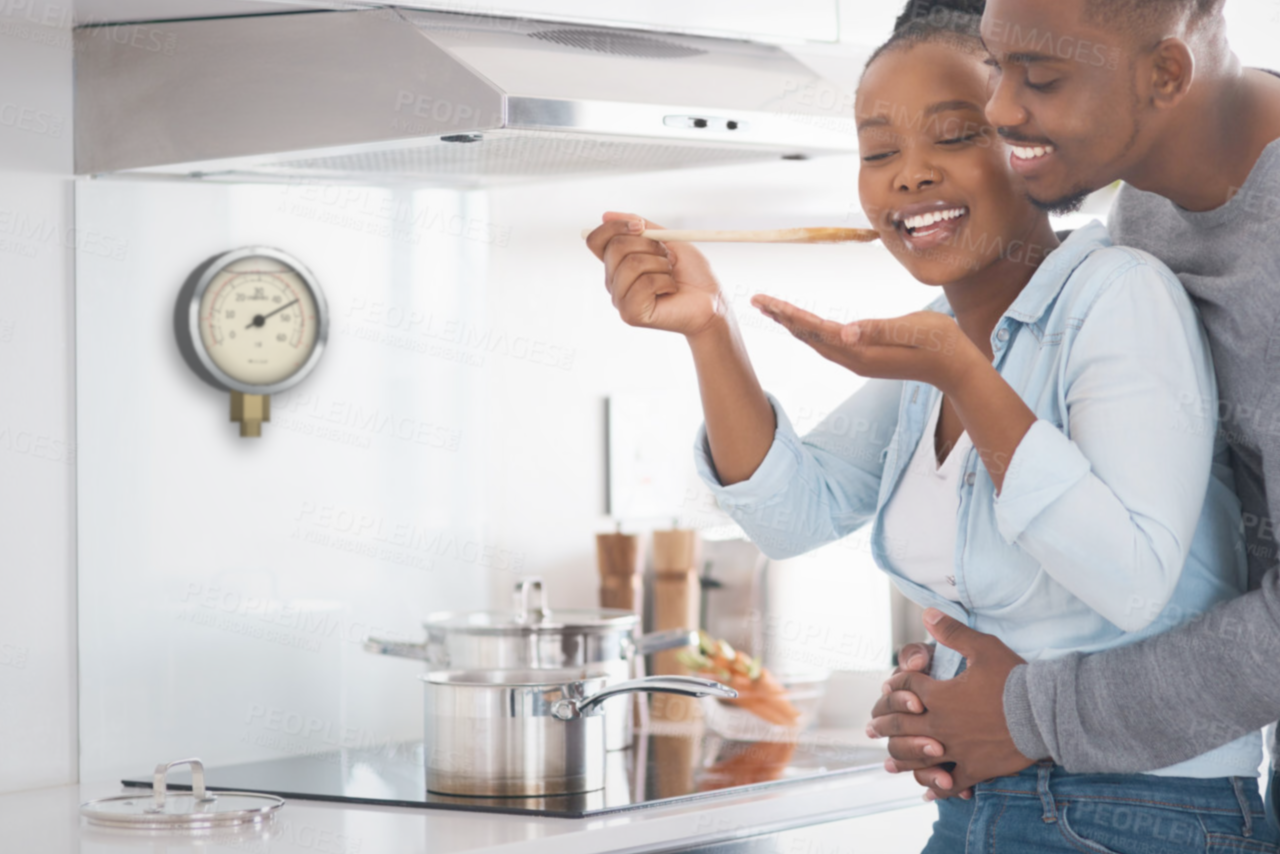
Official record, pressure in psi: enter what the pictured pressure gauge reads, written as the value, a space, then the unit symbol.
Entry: 45 psi
